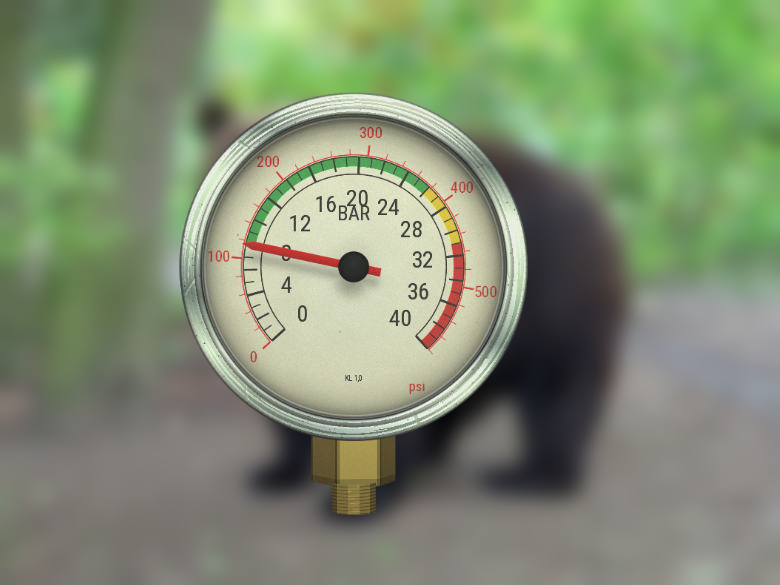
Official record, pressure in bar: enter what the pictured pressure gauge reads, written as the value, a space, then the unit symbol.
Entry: 8 bar
